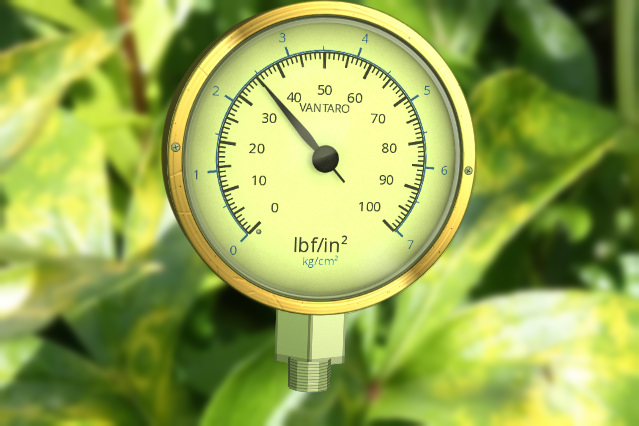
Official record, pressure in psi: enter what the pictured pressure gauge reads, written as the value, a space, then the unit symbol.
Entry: 35 psi
